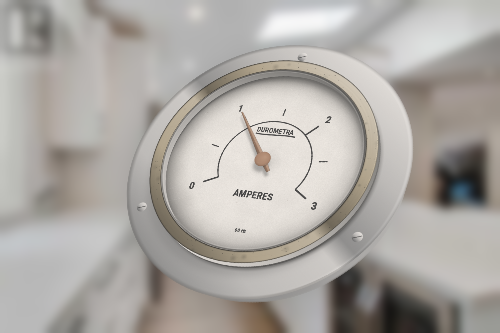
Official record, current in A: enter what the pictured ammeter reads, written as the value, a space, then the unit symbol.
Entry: 1 A
